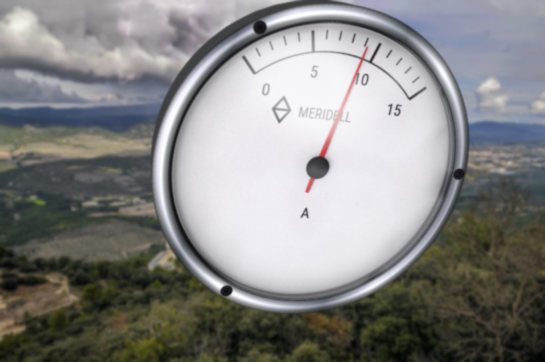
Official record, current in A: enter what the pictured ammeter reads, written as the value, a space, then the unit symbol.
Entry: 9 A
